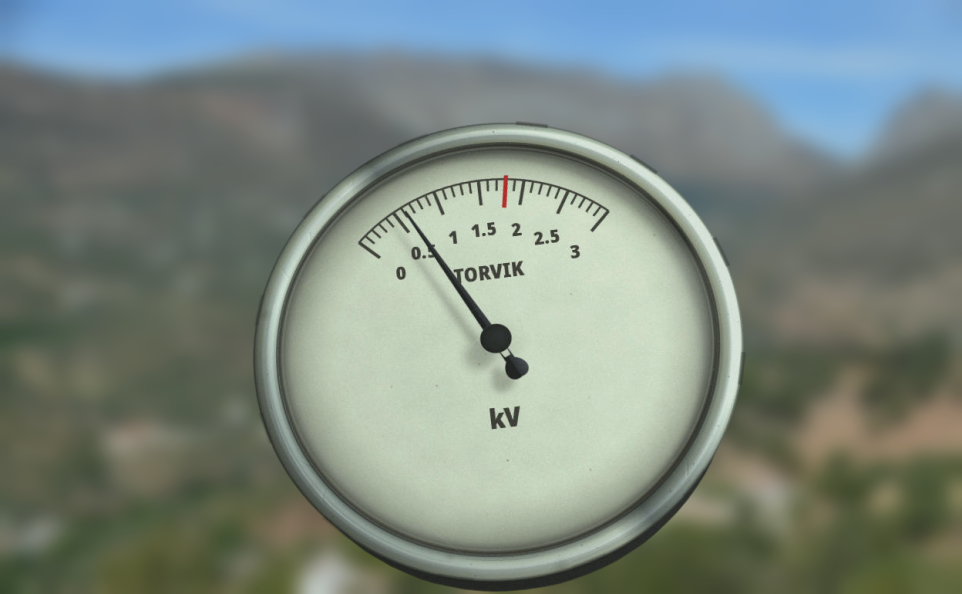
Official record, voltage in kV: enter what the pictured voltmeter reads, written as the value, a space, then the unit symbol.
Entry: 0.6 kV
